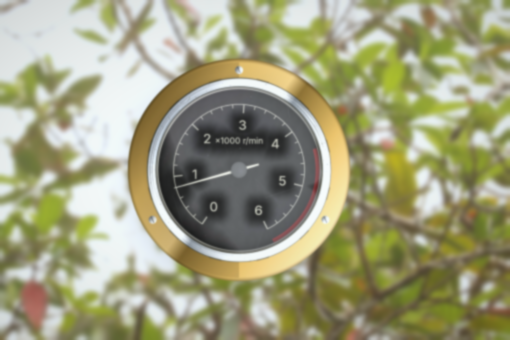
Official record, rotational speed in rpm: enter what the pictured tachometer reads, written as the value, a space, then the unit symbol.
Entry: 800 rpm
